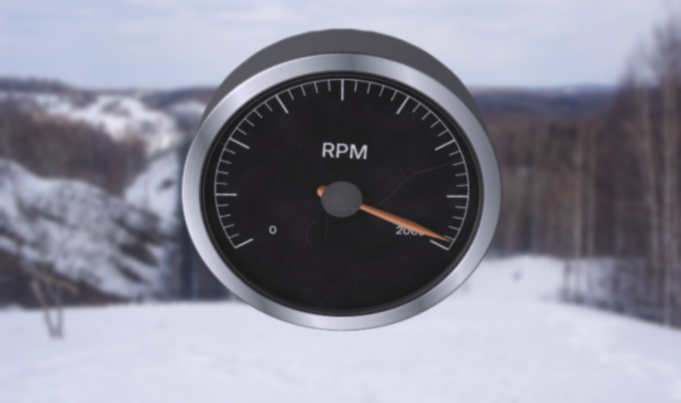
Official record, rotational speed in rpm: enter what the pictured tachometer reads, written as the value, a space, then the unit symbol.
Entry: 1950 rpm
